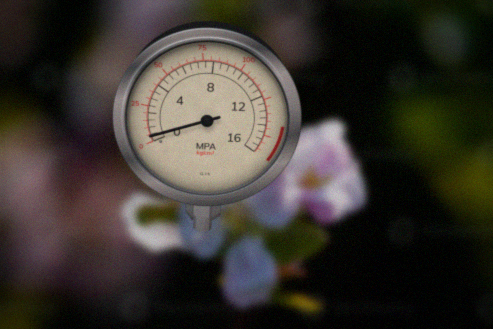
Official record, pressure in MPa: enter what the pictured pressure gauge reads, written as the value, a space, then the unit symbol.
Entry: 0.5 MPa
